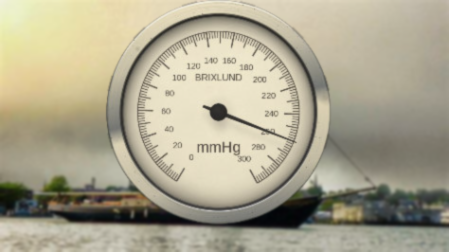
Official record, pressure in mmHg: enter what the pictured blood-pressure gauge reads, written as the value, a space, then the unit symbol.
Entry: 260 mmHg
